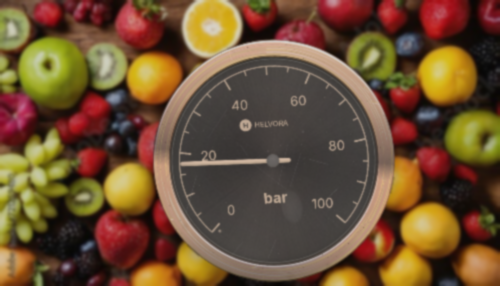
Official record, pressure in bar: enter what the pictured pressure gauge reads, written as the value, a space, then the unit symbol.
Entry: 17.5 bar
